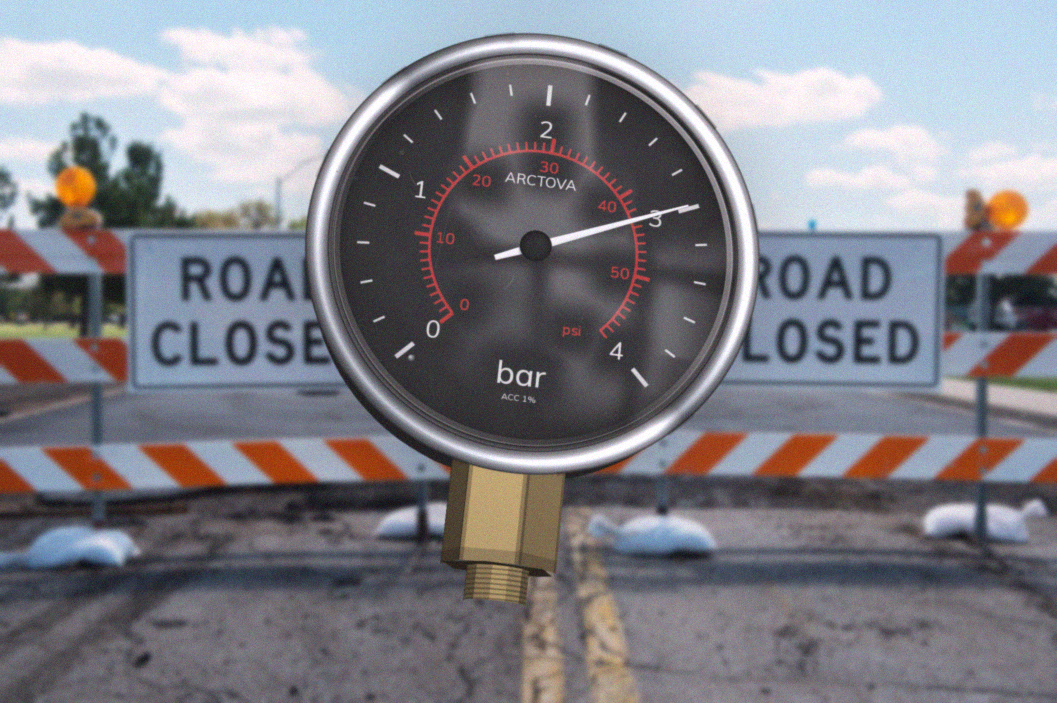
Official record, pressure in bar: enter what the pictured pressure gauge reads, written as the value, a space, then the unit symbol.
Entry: 3 bar
